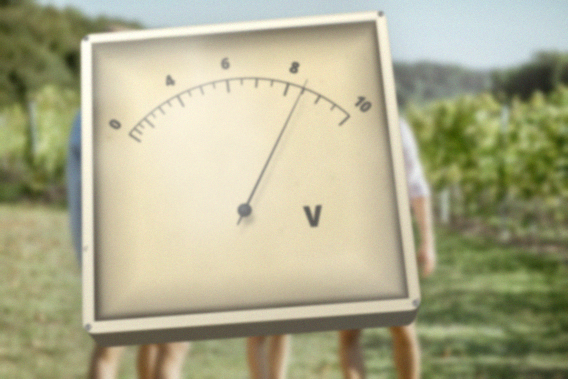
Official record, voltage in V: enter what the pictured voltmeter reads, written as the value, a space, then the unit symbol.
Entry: 8.5 V
